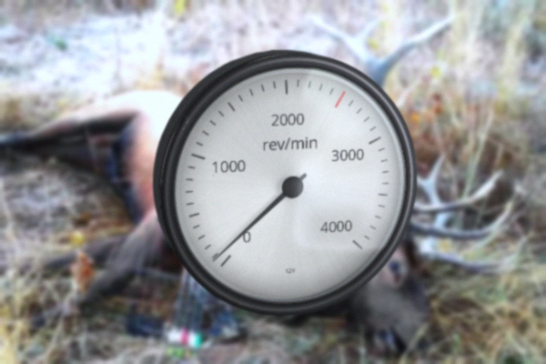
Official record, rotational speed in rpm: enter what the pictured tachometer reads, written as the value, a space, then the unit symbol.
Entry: 100 rpm
